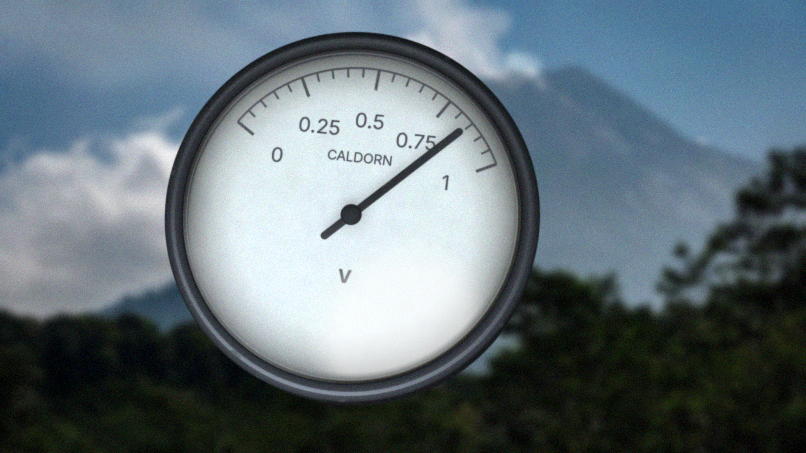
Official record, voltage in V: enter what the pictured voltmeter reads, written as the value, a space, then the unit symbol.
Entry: 0.85 V
